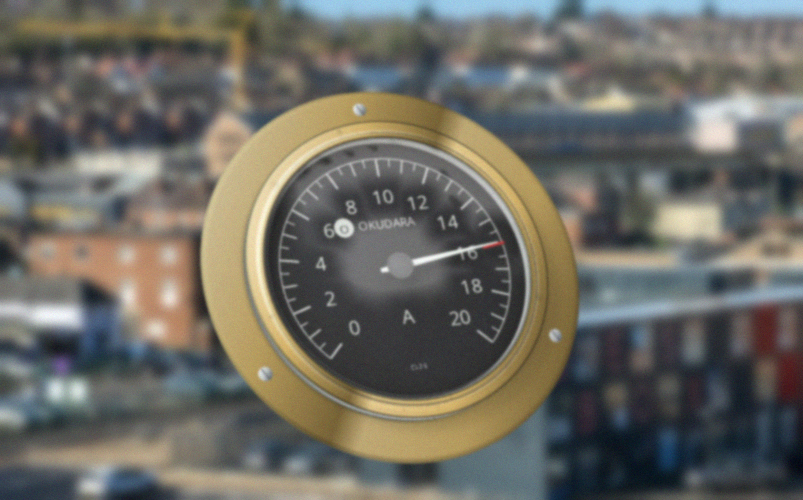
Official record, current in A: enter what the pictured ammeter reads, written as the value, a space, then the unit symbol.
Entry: 16 A
